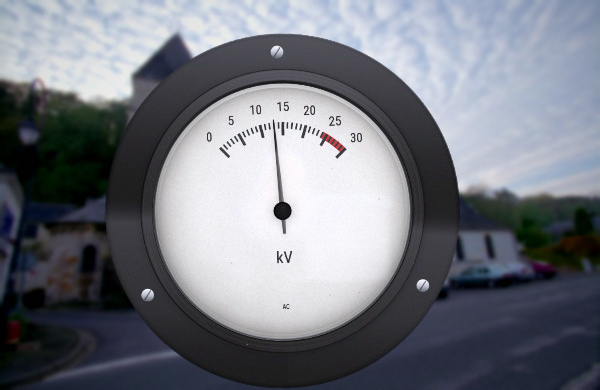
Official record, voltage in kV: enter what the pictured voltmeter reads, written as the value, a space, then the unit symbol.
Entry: 13 kV
